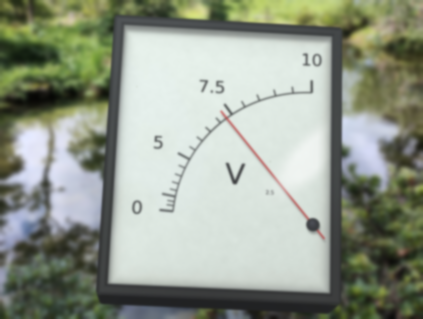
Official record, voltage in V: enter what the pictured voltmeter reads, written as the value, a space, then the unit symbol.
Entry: 7.25 V
